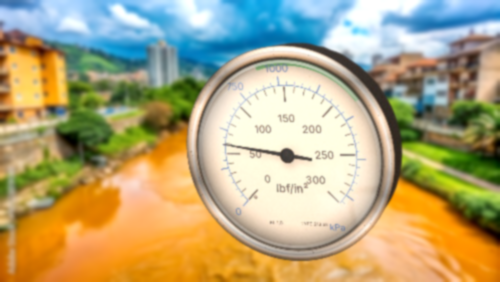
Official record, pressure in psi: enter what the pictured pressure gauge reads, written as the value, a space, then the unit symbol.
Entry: 60 psi
